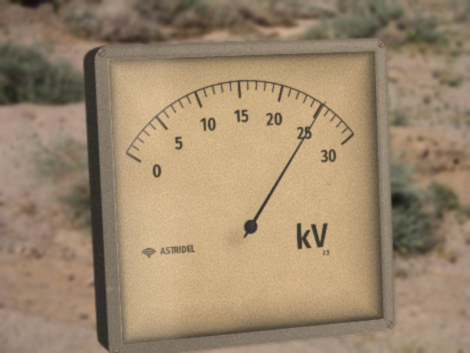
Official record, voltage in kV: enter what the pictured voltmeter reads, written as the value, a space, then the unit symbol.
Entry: 25 kV
